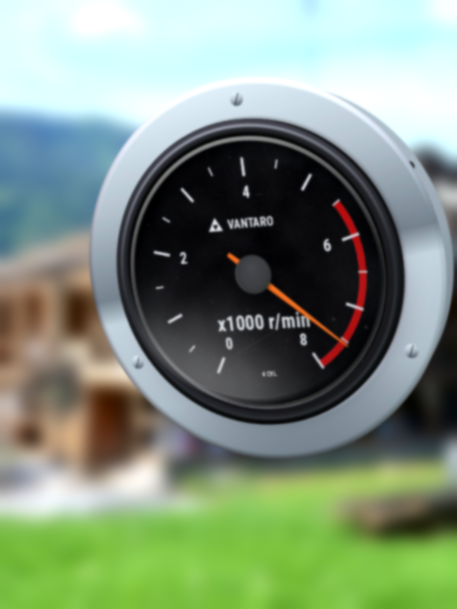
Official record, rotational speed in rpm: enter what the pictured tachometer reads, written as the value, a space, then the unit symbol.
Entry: 7500 rpm
